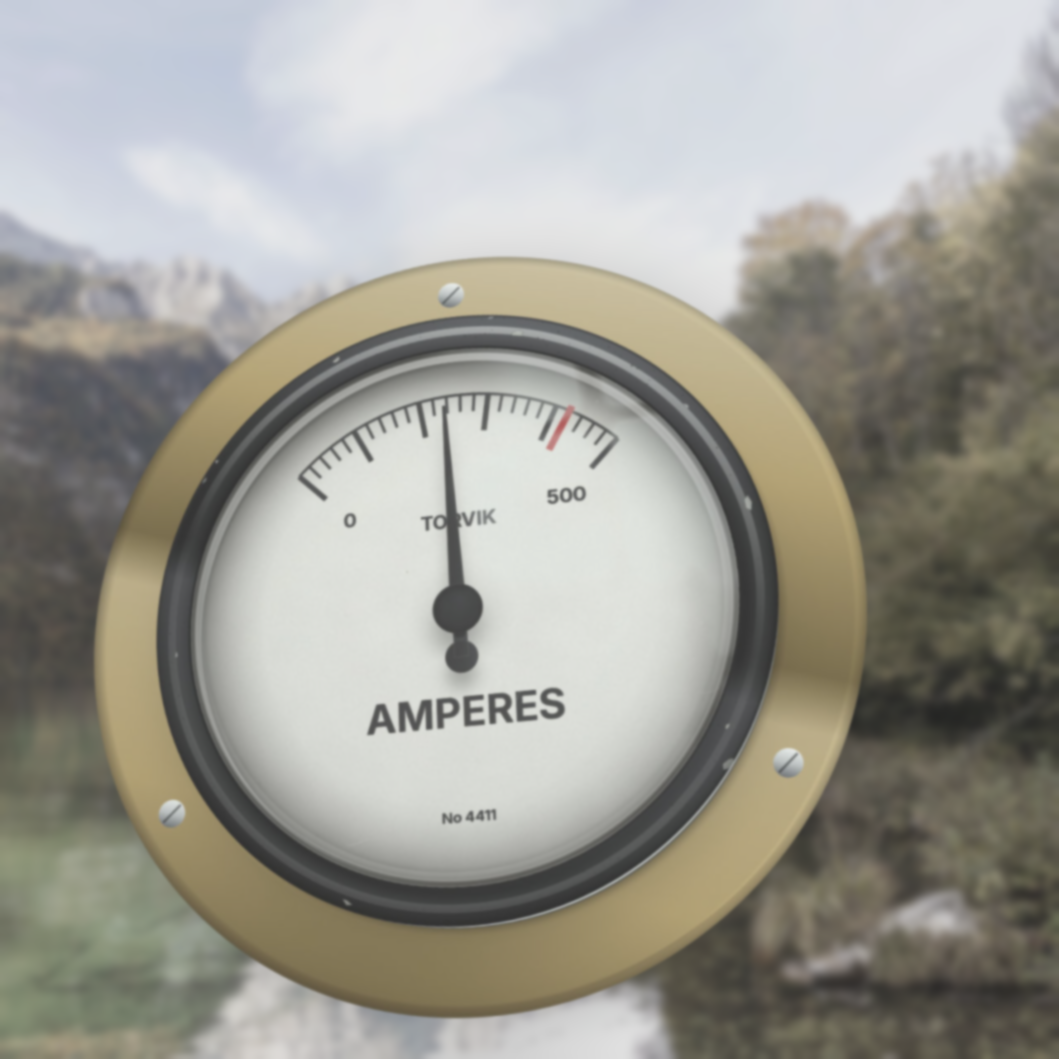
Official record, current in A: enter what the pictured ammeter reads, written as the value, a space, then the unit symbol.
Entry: 240 A
